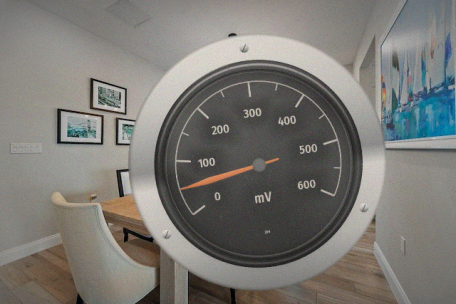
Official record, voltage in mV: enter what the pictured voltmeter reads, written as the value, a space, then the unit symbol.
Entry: 50 mV
